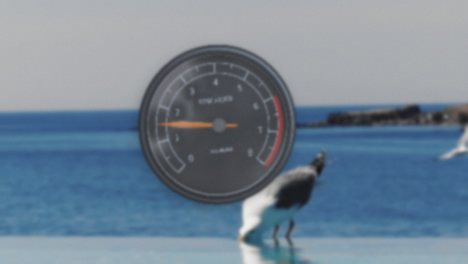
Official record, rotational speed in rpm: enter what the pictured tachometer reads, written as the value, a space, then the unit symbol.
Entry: 1500 rpm
